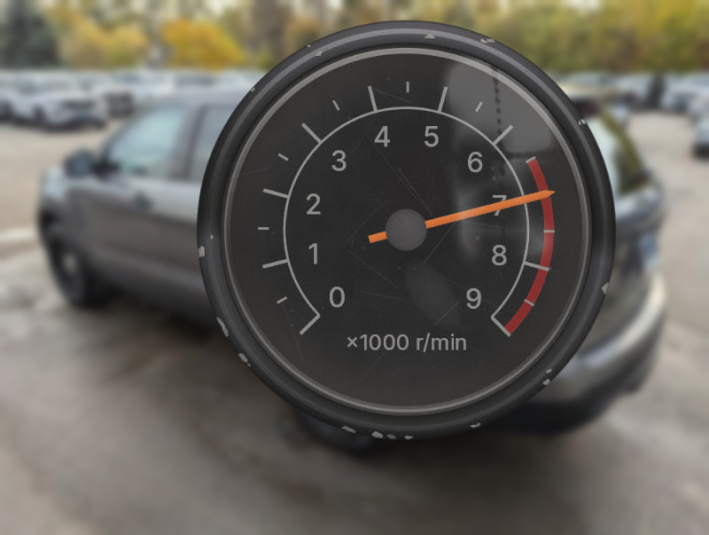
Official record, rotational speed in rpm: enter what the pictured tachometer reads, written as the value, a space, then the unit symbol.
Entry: 7000 rpm
